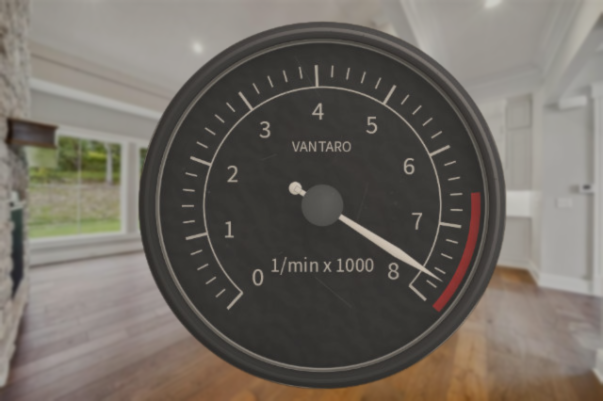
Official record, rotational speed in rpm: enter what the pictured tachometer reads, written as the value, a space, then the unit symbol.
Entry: 7700 rpm
